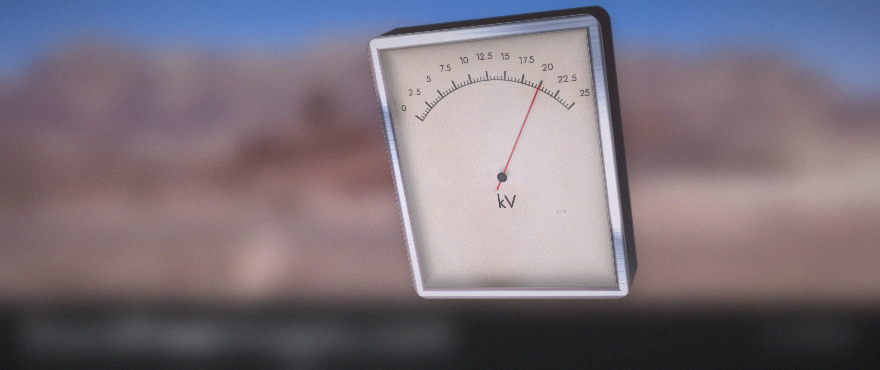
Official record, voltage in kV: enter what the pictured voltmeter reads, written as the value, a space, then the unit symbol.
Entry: 20 kV
